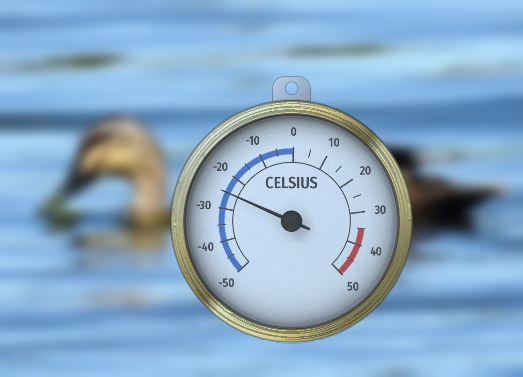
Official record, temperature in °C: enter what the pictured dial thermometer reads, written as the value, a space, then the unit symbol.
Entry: -25 °C
